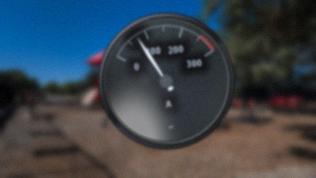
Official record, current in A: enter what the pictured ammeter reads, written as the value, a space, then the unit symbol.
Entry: 75 A
